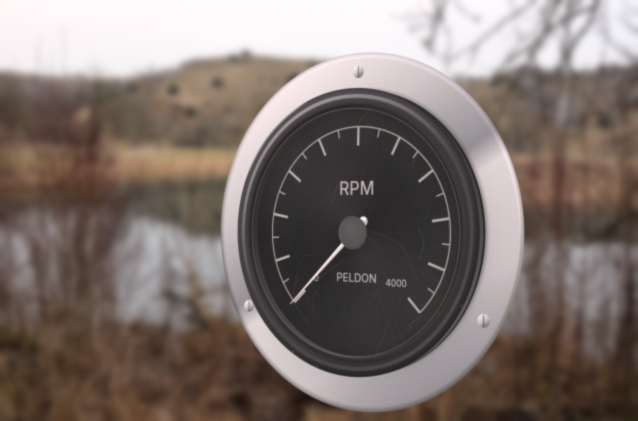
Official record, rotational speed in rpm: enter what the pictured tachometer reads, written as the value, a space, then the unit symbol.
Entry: 0 rpm
